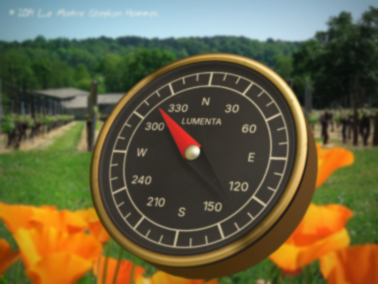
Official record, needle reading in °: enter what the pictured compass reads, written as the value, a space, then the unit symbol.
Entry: 315 °
